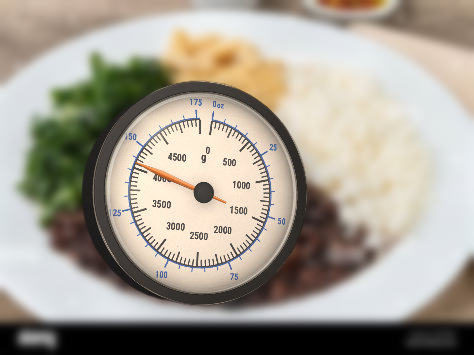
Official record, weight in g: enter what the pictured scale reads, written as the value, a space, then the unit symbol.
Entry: 4050 g
